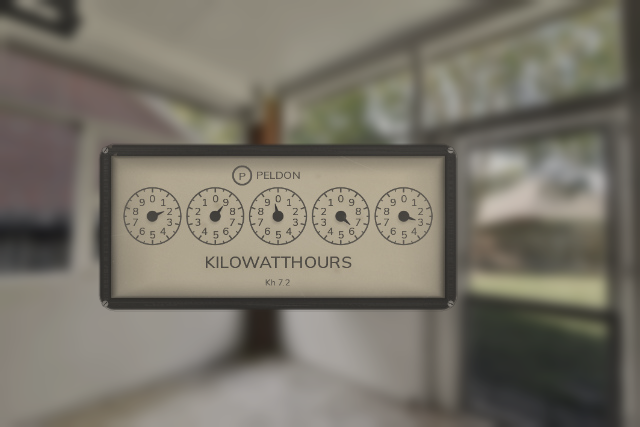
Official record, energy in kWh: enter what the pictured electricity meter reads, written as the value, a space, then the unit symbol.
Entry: 18963 kWh
